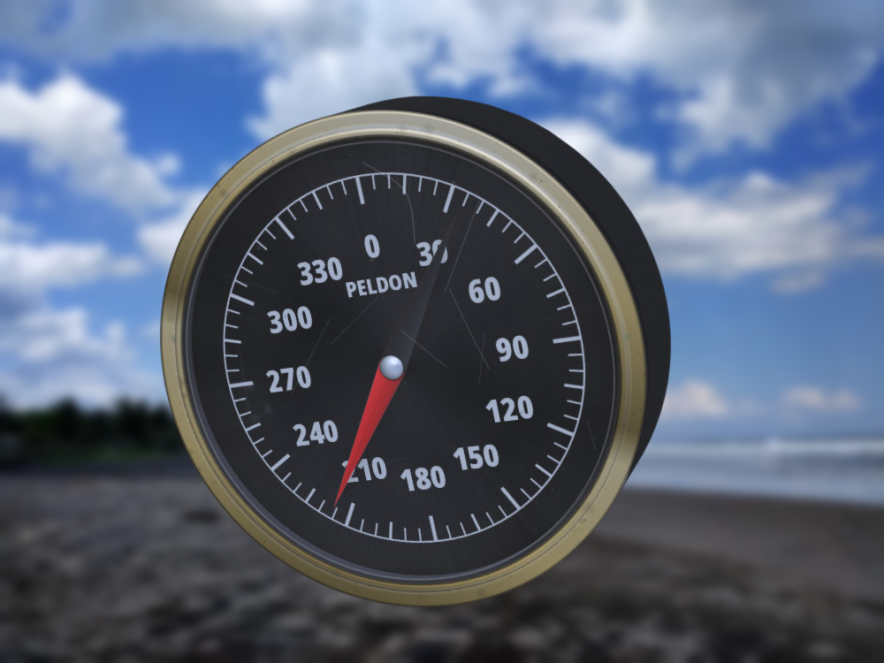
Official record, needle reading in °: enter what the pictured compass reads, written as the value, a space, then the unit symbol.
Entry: 215 °
